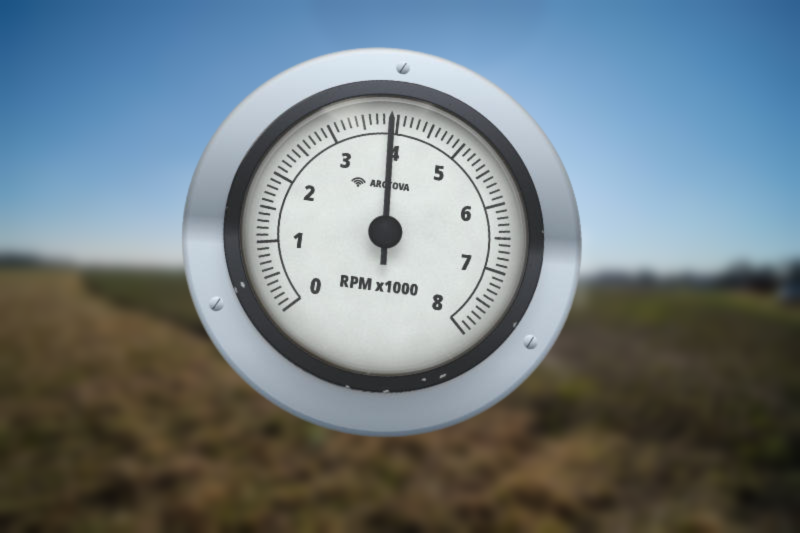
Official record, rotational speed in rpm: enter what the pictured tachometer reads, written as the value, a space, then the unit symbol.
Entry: 3900 rpm
